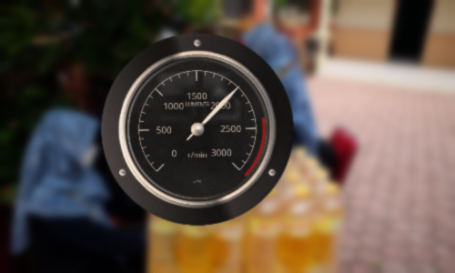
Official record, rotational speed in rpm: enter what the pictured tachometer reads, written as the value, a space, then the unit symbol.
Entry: 2000 rpm
